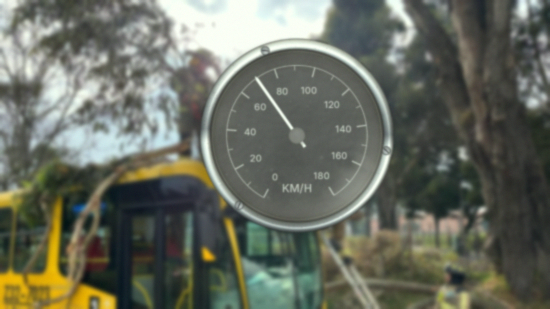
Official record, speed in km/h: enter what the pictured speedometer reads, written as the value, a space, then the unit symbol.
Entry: 70 km/h
